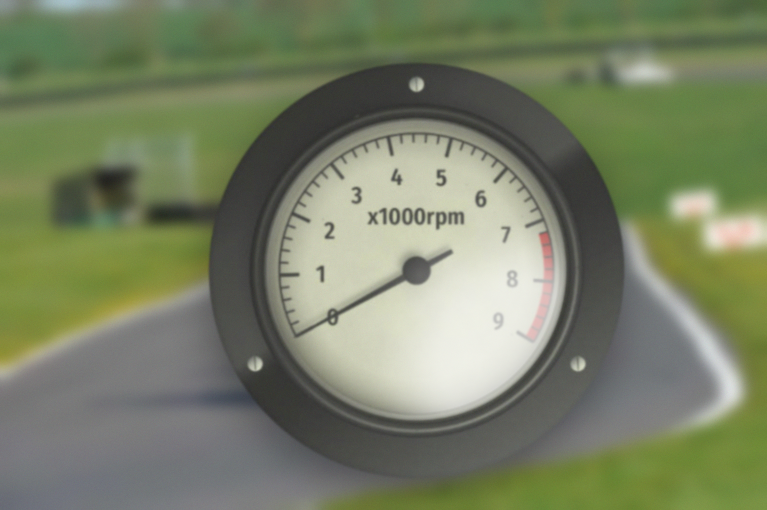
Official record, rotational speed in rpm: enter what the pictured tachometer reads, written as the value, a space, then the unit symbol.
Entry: 0 rpm
